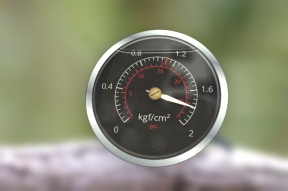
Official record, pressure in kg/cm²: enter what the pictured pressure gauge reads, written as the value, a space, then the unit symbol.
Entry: 1.8 kg/cm²
